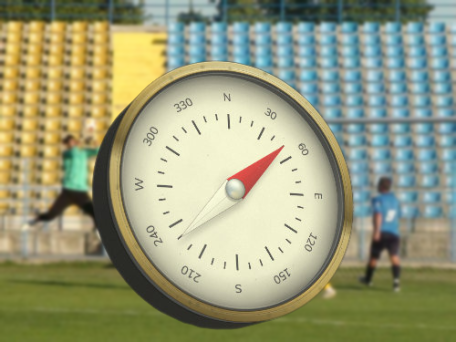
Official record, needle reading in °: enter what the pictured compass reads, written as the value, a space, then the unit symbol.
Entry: 50 °
